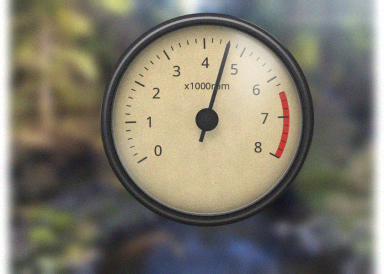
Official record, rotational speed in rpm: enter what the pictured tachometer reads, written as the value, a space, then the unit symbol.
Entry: 4600 rpm
